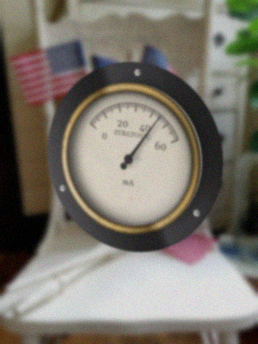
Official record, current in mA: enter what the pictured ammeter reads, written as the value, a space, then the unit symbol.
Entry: 45 mA
